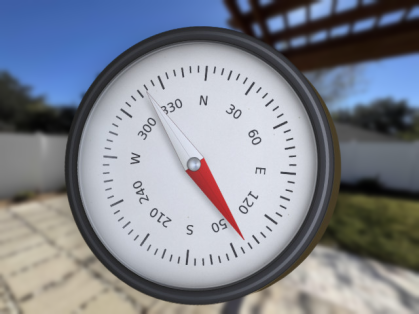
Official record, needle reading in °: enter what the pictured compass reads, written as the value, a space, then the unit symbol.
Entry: 140 °
